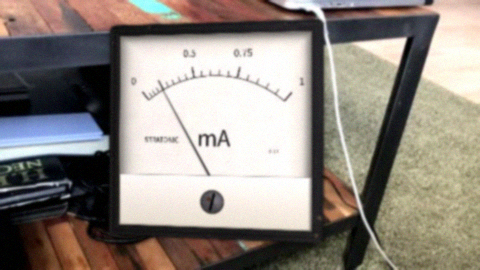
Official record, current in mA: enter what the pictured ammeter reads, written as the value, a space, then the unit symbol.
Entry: 0.25 mA
